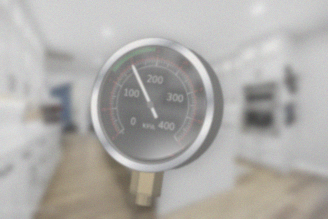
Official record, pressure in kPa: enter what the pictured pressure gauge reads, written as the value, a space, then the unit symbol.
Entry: 150 kPa
